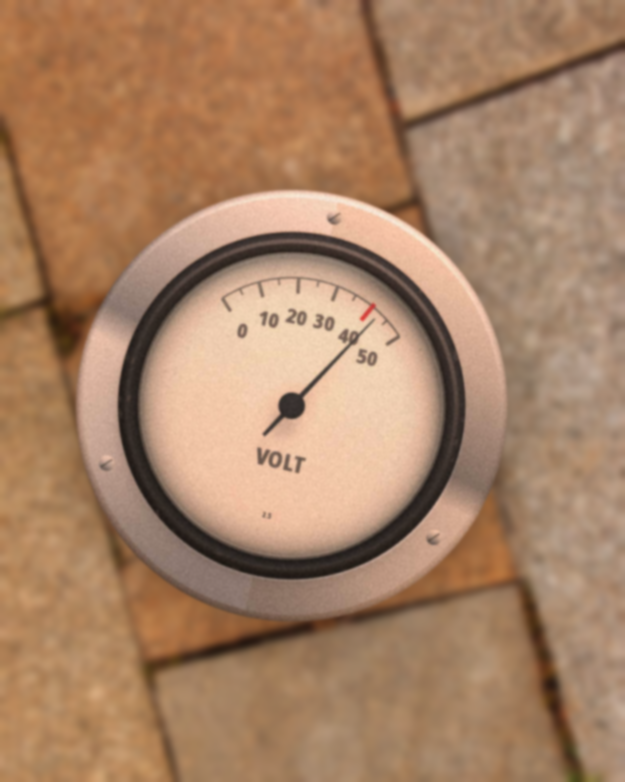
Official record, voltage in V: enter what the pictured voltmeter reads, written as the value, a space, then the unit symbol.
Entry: 42.5 V
